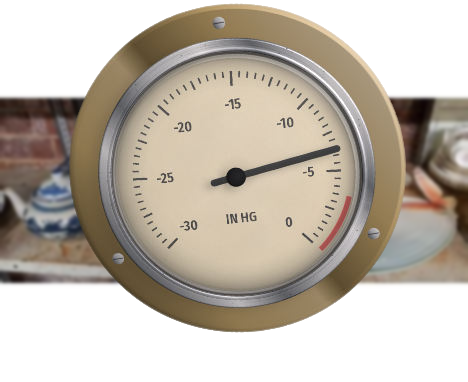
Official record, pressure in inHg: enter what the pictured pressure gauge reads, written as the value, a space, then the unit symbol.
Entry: -6.5 inHg
